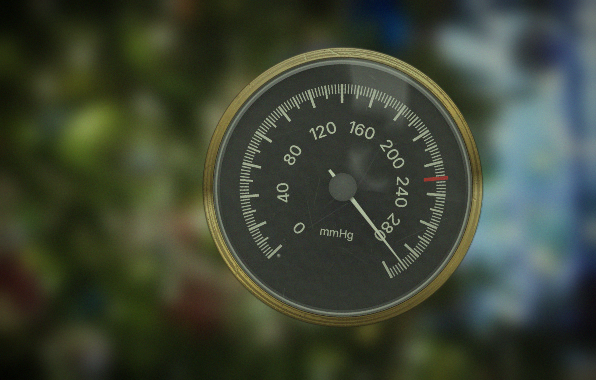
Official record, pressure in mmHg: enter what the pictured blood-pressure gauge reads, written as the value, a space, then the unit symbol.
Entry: 290 mmHg
